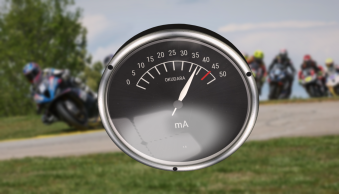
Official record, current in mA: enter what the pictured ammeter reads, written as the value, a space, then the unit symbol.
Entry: 37.5 mA
